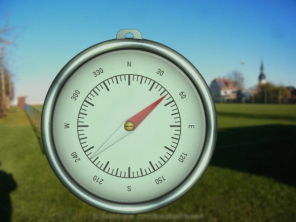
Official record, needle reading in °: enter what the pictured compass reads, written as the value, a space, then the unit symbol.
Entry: 50 °
